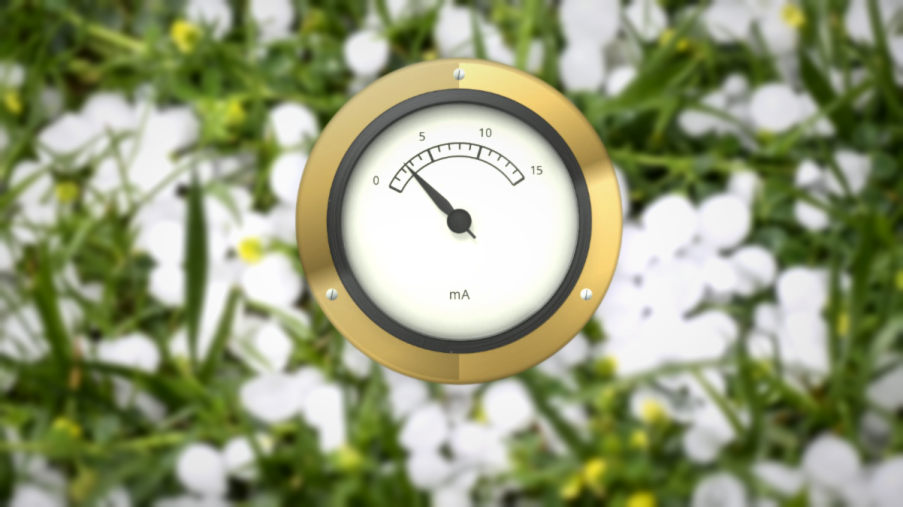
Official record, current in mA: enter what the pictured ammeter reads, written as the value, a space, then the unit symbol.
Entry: 2.5 mA
